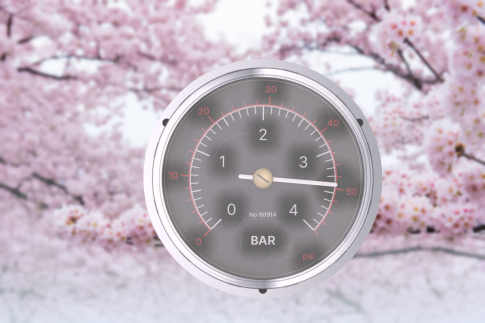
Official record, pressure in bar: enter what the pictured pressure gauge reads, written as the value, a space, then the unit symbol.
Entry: 3.4 bar
